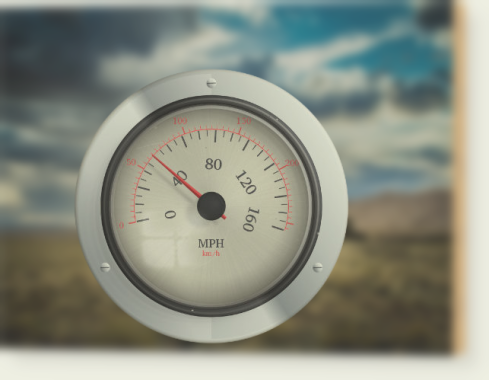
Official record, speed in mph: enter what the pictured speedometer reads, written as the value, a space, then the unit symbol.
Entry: 40 mph
